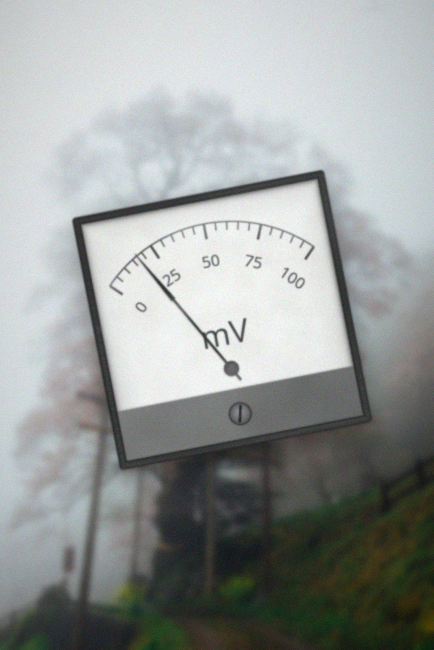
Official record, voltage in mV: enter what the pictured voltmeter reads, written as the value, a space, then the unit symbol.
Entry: 17.5 mV
